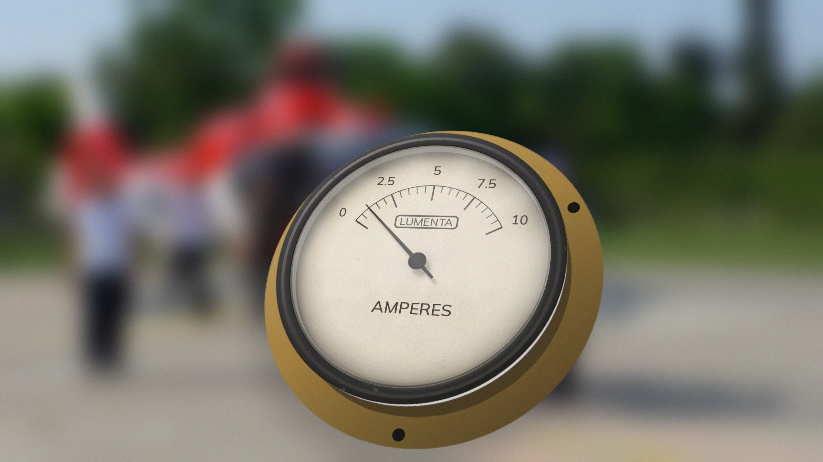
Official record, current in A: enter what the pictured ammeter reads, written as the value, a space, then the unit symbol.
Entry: 1 A
